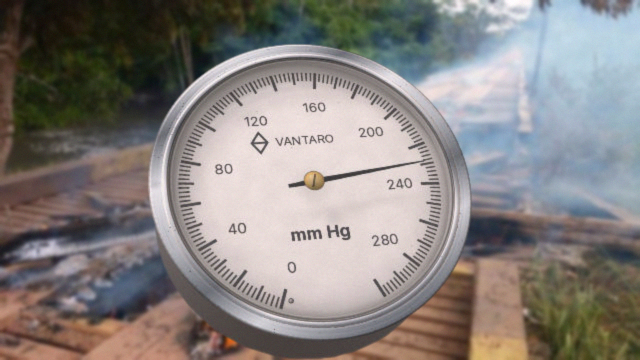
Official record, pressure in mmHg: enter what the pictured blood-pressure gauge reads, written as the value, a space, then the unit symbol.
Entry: 230 mmHg
